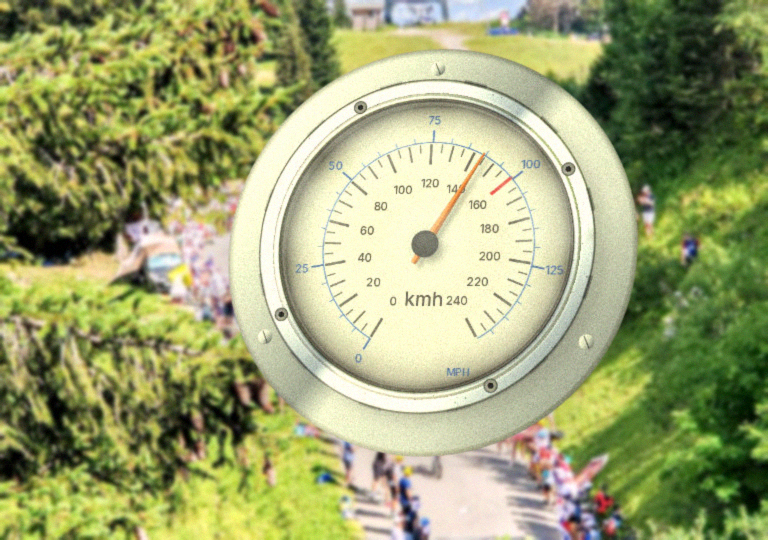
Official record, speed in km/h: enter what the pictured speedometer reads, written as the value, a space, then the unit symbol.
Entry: 145 km/h
